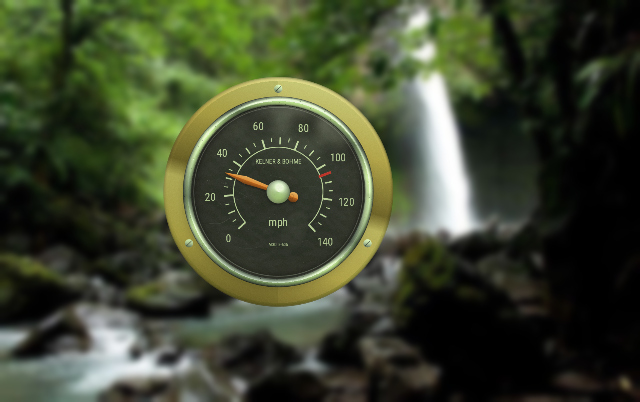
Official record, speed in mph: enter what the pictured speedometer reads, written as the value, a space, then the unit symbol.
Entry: 32.5 mph
